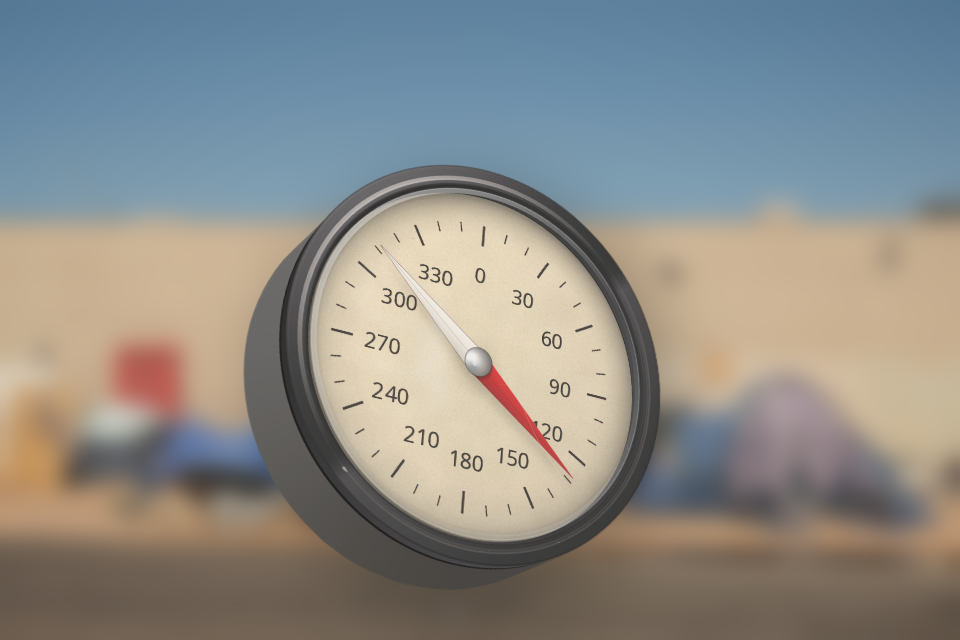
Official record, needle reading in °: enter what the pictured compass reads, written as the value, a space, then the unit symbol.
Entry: 130 °
